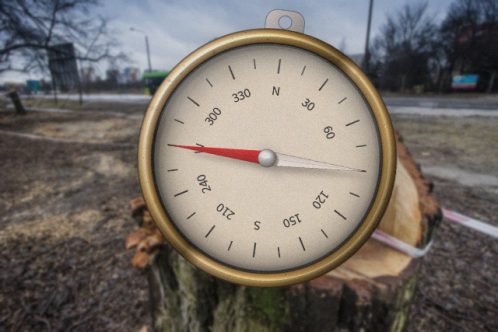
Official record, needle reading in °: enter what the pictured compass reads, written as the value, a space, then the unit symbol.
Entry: 270 °
